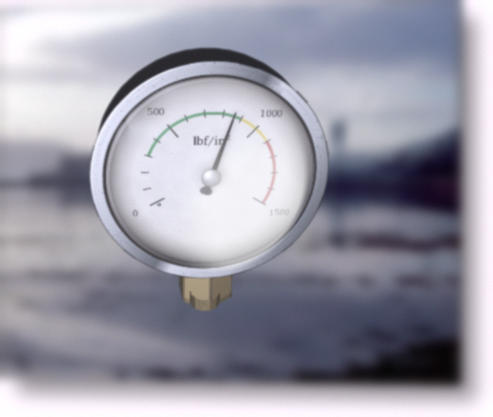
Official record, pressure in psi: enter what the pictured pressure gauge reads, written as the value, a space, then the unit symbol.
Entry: 850 psi
